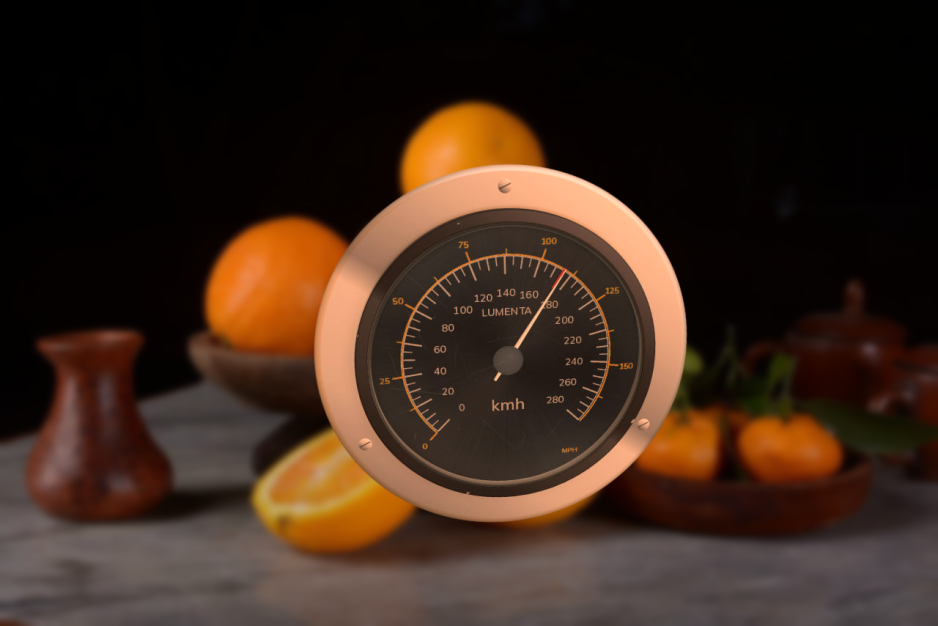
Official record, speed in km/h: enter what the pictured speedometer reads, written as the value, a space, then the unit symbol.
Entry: 175 km/h
